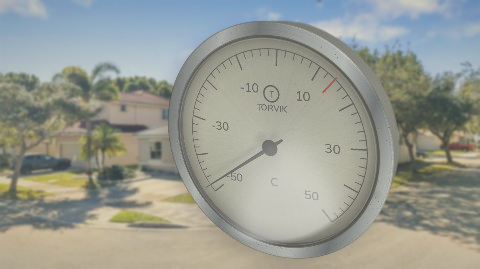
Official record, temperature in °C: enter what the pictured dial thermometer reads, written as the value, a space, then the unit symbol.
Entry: -48 °C
